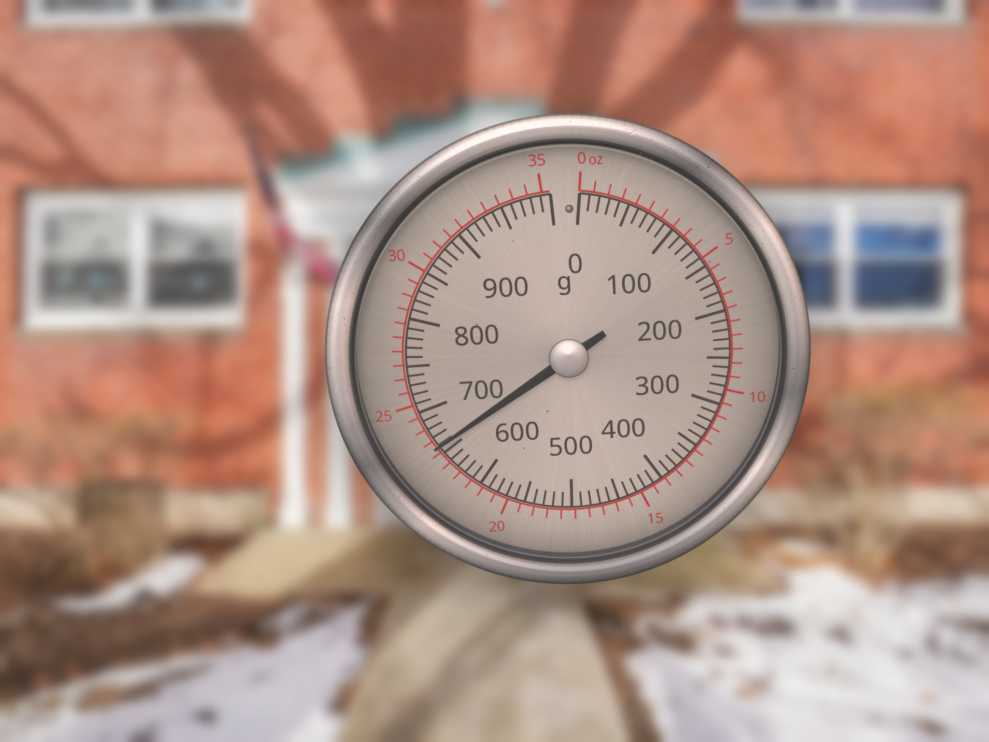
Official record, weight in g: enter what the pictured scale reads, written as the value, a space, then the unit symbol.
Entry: 660 g
